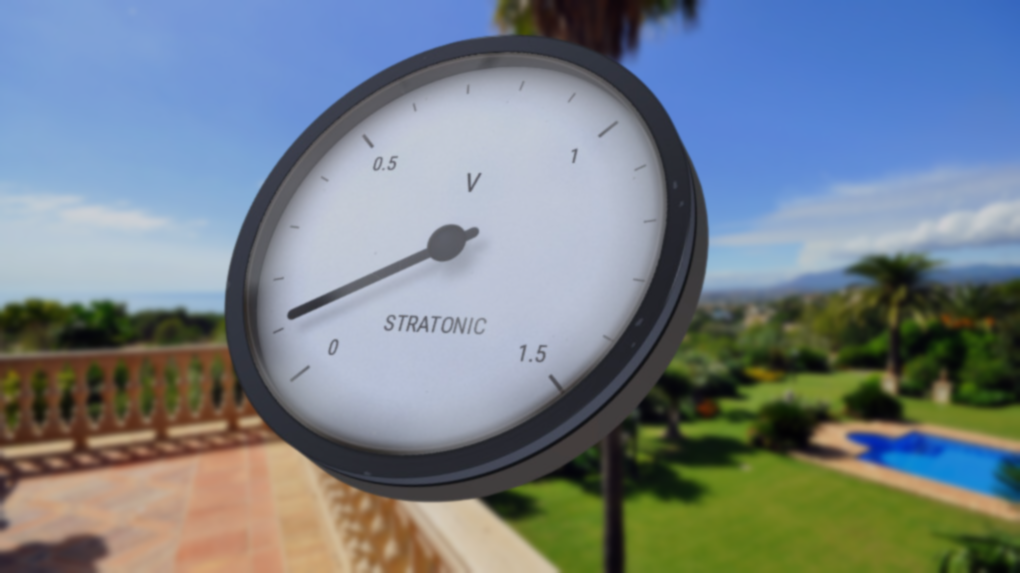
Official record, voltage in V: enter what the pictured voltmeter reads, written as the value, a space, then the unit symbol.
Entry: 0.1 V
